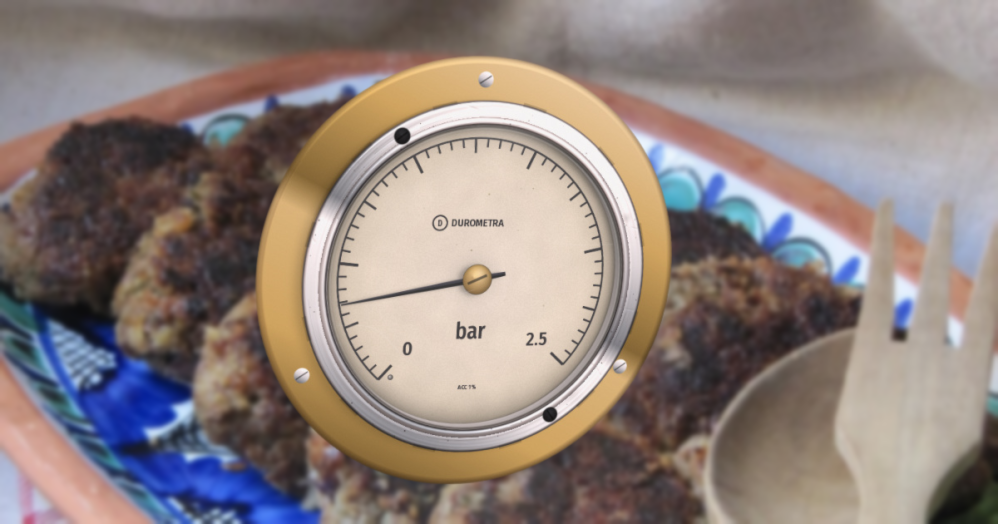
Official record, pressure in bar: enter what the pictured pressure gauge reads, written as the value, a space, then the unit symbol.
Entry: 0.35 bar
